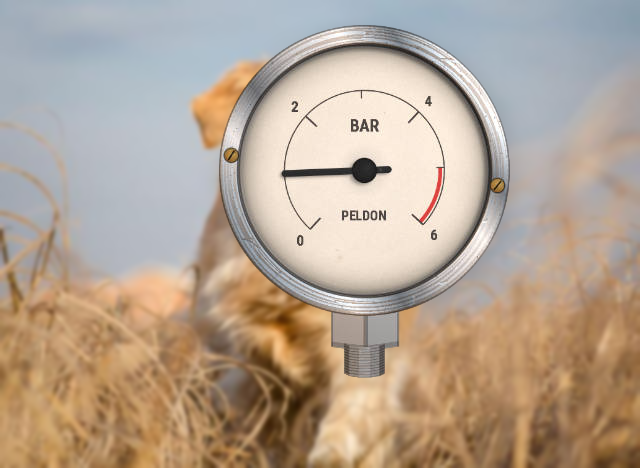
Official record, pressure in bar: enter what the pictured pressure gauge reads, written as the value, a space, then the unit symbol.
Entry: 1 bar
